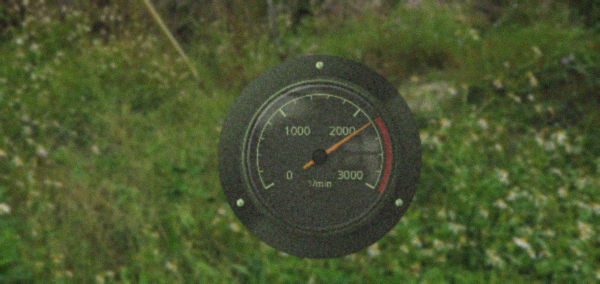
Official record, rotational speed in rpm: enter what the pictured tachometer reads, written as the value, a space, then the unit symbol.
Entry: 2200 rpm
